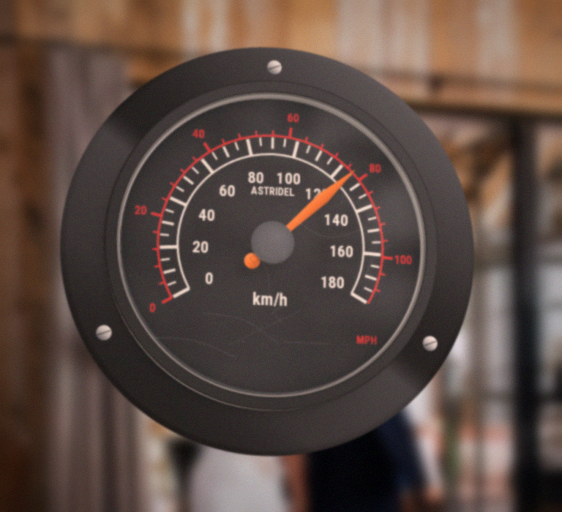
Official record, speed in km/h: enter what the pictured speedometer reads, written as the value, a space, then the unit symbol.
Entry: 125 km/h
